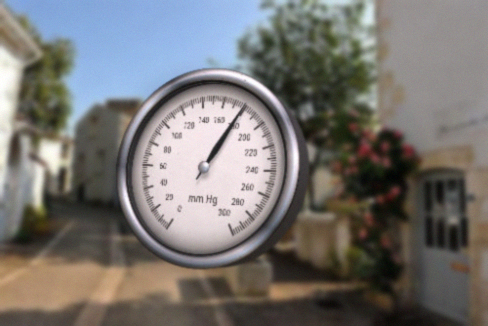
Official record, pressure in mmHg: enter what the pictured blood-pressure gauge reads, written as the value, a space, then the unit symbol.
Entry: 180 mmHg
